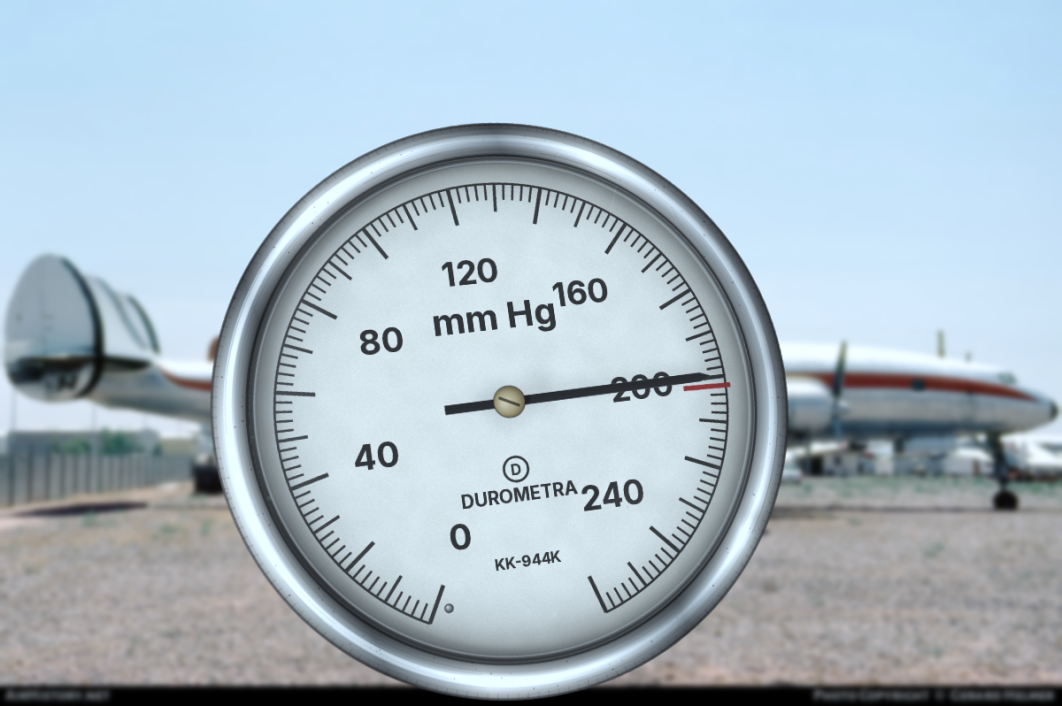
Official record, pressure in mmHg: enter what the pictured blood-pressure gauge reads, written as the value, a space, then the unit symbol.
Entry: 200 mmHg
